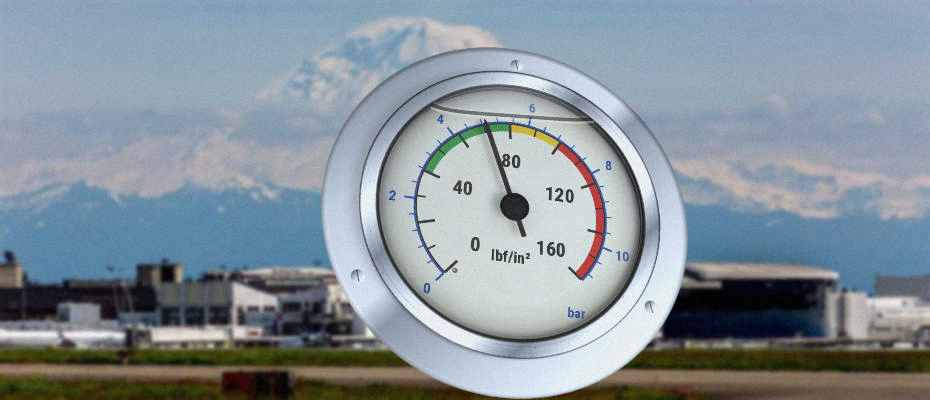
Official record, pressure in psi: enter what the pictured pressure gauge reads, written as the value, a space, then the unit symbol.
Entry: 70 psi
